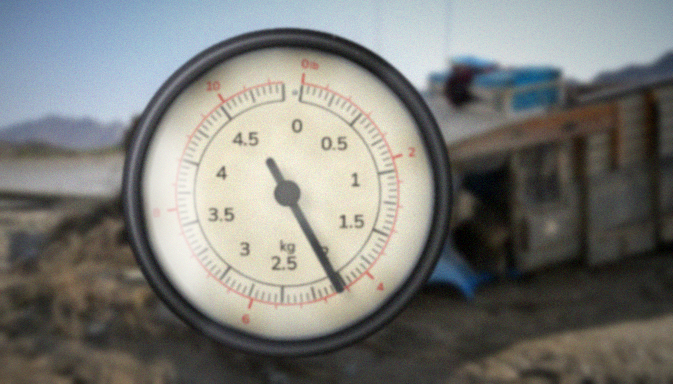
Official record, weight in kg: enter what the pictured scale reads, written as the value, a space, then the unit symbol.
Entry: 2.05 kg
